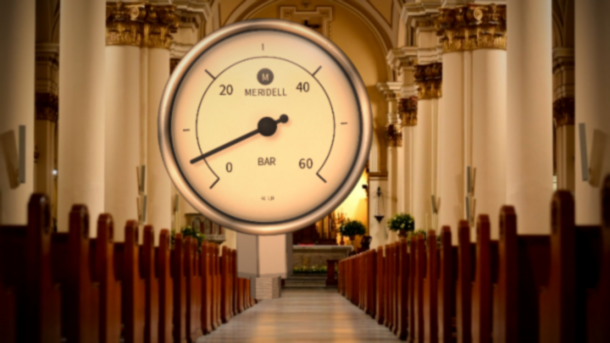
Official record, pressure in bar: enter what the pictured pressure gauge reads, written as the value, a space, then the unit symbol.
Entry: 5 bar
